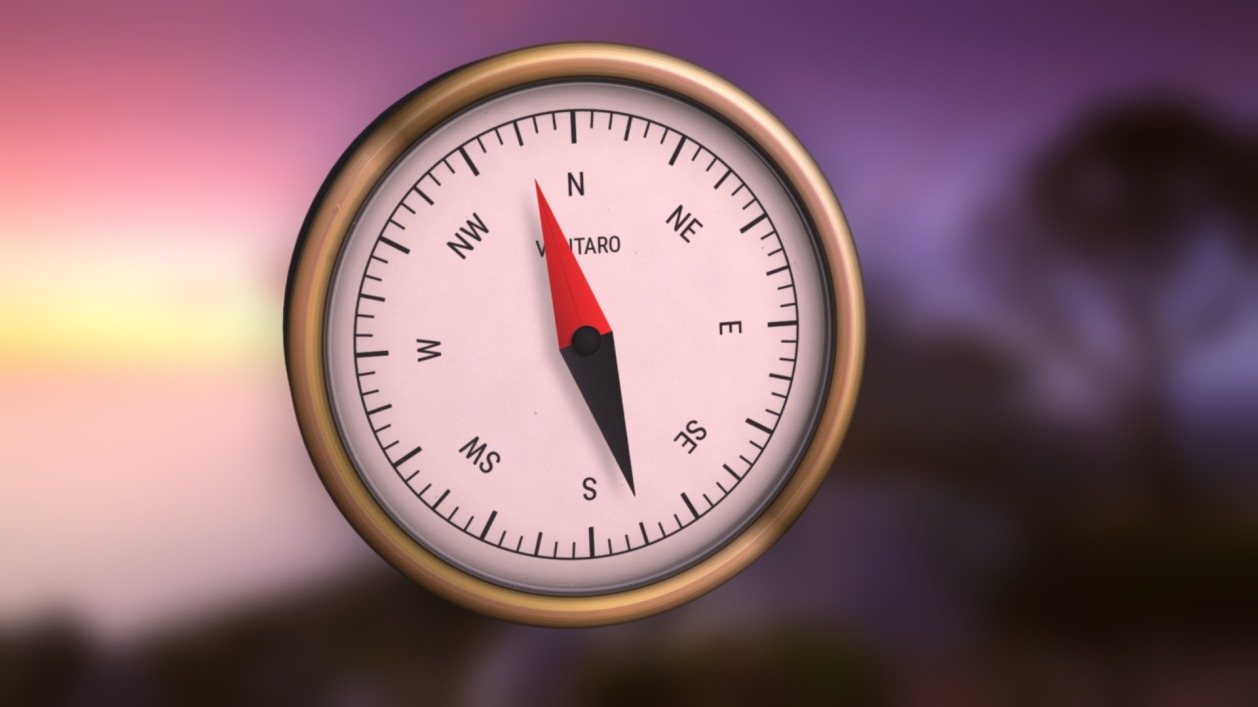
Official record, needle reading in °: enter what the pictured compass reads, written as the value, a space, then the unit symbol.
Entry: 345 °
